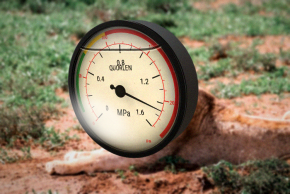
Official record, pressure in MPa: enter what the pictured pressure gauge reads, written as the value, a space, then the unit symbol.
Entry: 1.45 MPa
